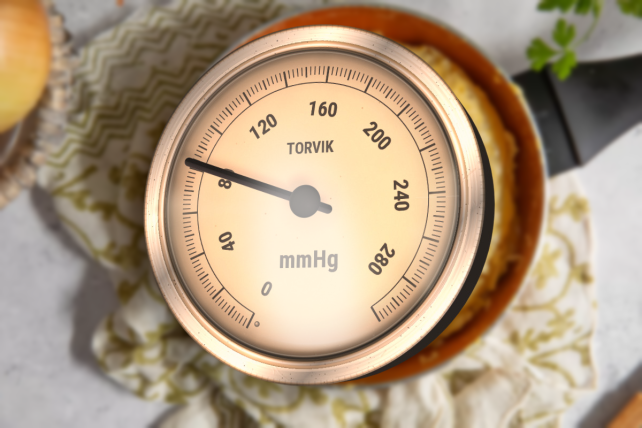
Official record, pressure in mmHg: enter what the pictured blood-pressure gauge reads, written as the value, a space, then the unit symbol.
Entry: 82 mmHg
